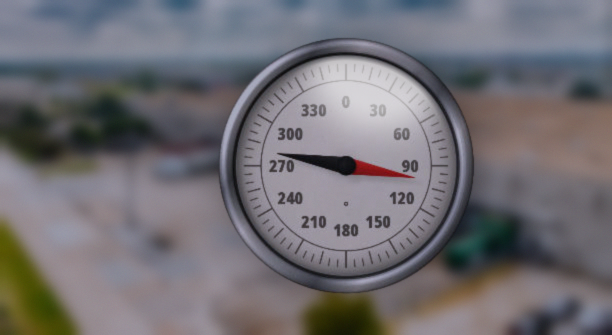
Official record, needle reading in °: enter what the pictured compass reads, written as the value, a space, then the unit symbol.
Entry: 100 °
